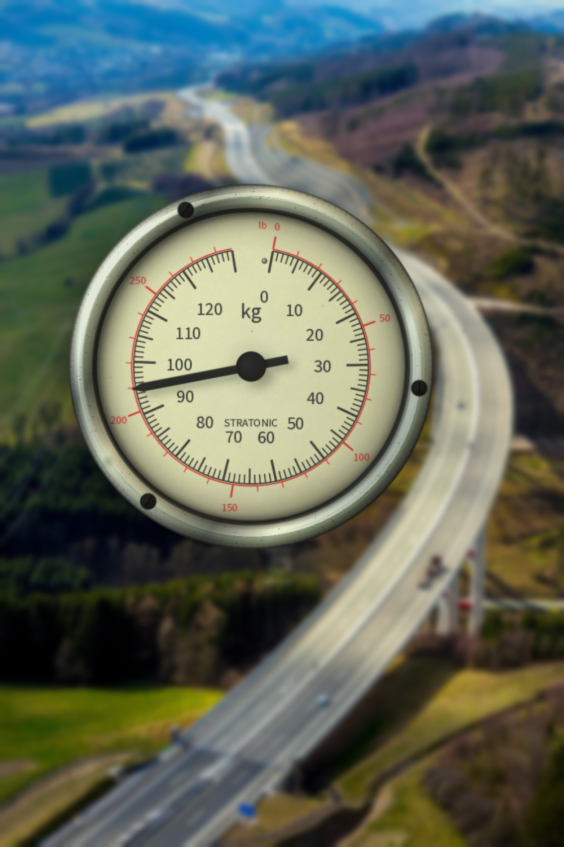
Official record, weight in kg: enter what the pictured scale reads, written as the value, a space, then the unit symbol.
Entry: 95 kg
